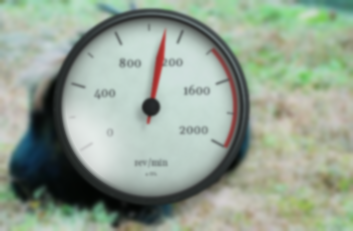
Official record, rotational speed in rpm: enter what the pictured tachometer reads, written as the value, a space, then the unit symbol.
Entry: 1100 rpm
